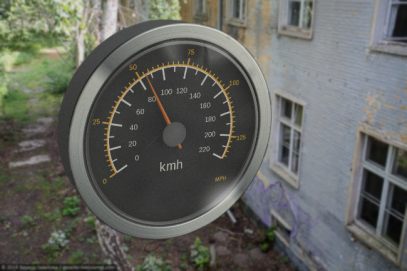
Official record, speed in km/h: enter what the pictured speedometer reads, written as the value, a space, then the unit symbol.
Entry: 85 km/h
